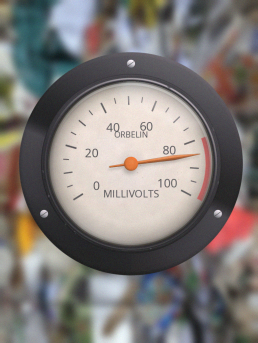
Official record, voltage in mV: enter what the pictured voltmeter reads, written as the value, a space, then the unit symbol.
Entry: 85 mV
